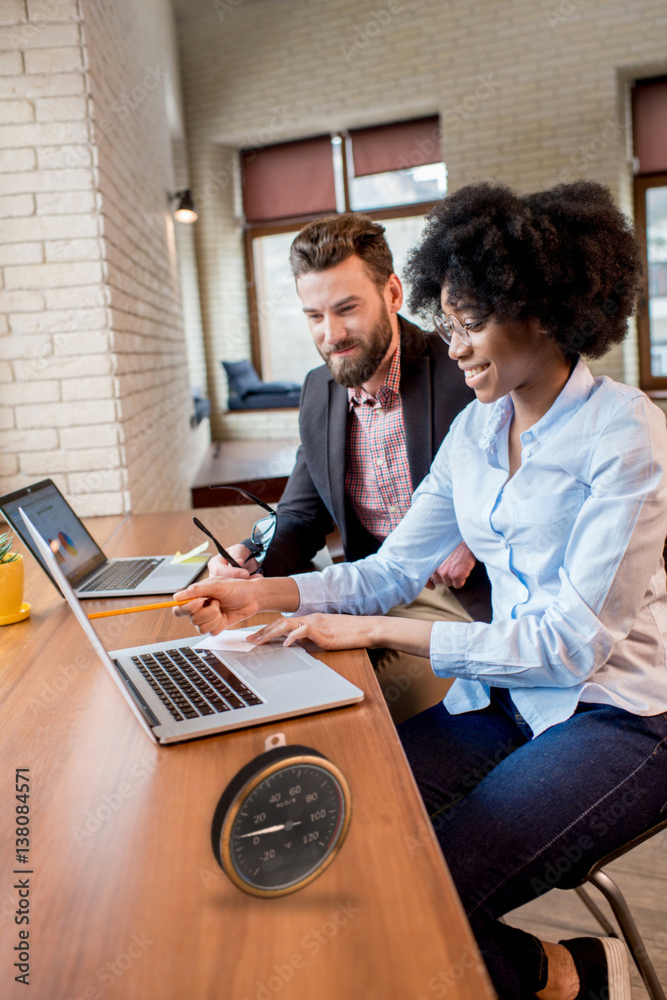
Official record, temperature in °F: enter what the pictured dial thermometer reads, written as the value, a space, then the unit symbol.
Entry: 8 °F
